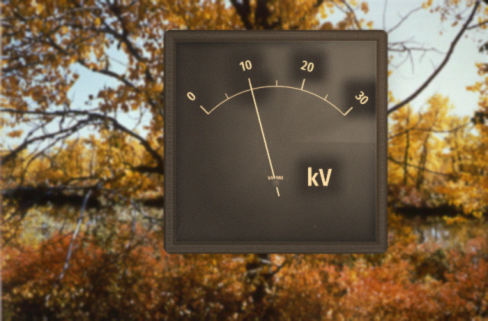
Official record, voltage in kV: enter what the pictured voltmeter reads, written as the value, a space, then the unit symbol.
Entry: 10 kV
